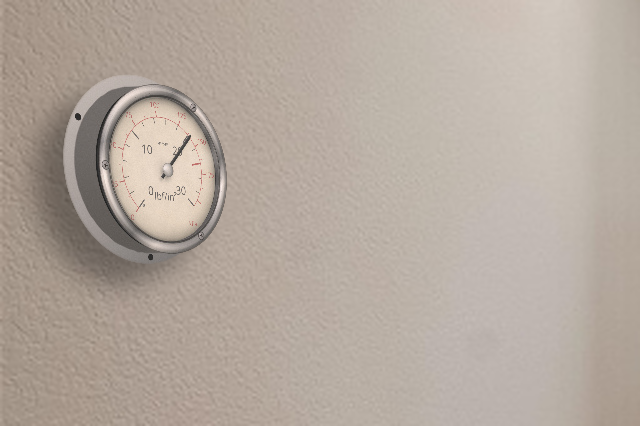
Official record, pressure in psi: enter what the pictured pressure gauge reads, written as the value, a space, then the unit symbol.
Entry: 20 psi
